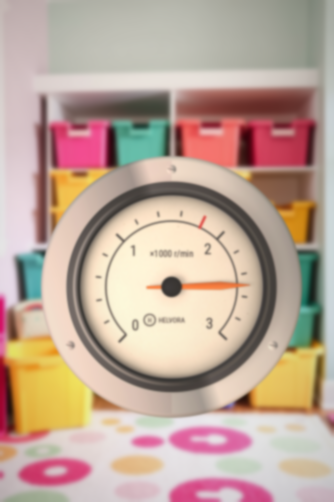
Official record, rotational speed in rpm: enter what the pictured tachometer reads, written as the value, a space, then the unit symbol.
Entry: 2500 rpm
